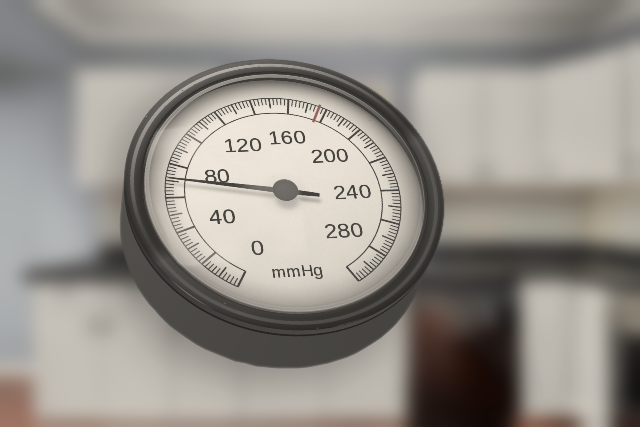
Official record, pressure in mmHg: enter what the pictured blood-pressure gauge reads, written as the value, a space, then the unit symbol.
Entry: 70 mmHg
